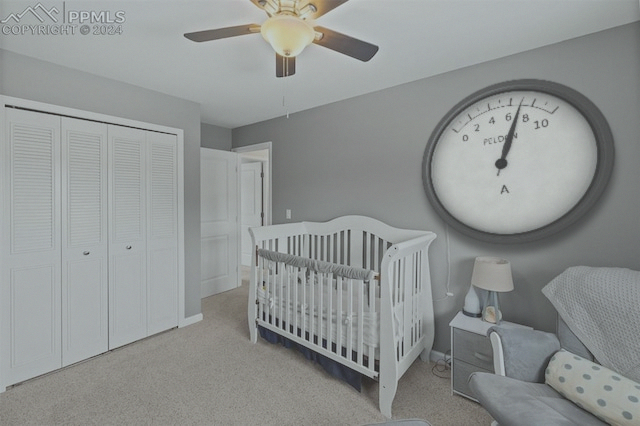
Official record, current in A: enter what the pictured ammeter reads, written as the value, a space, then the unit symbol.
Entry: 7 A
